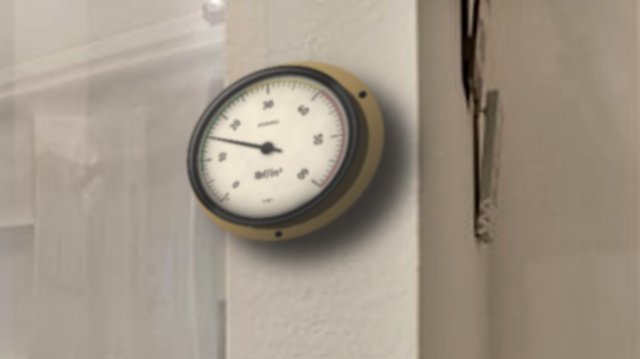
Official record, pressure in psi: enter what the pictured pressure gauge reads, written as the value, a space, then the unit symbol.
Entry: 15 psi
